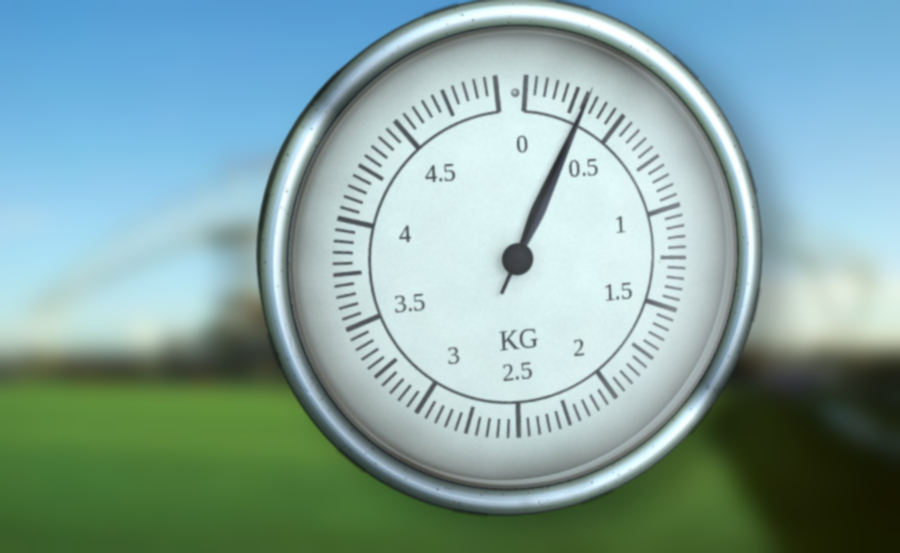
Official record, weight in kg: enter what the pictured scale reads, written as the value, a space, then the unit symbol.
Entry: 0.3 kg
